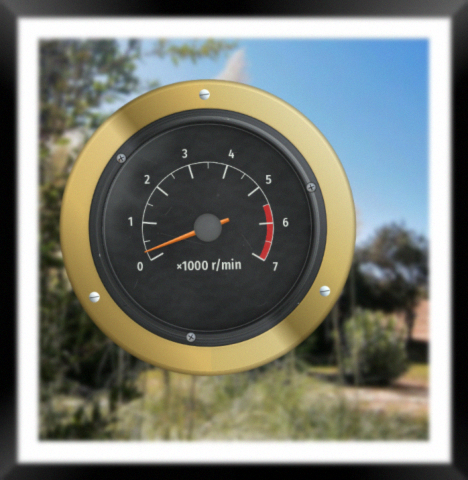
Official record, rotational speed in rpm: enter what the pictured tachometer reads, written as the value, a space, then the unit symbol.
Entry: 250 rpm
